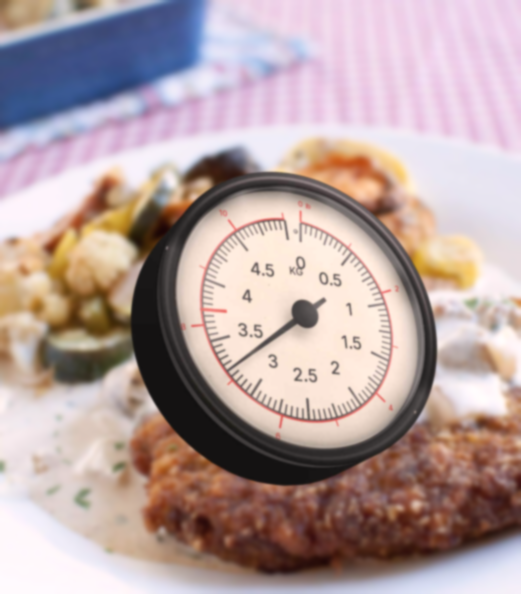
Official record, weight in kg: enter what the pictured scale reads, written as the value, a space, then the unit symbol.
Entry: 3.25 kg
